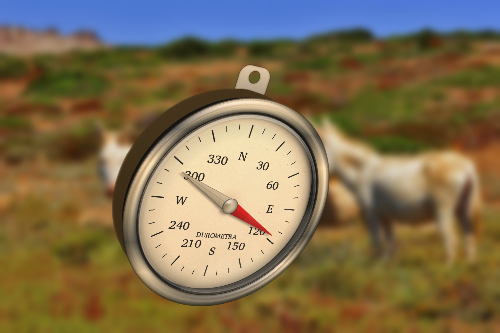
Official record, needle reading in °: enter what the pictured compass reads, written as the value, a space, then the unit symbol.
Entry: 115 °
